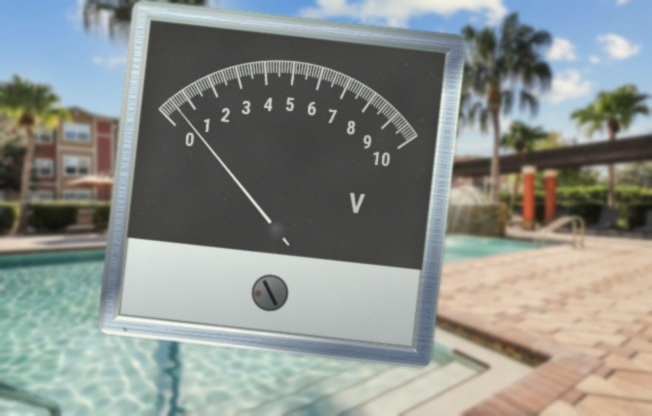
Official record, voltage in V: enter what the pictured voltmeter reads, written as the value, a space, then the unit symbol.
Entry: 0.5 V
